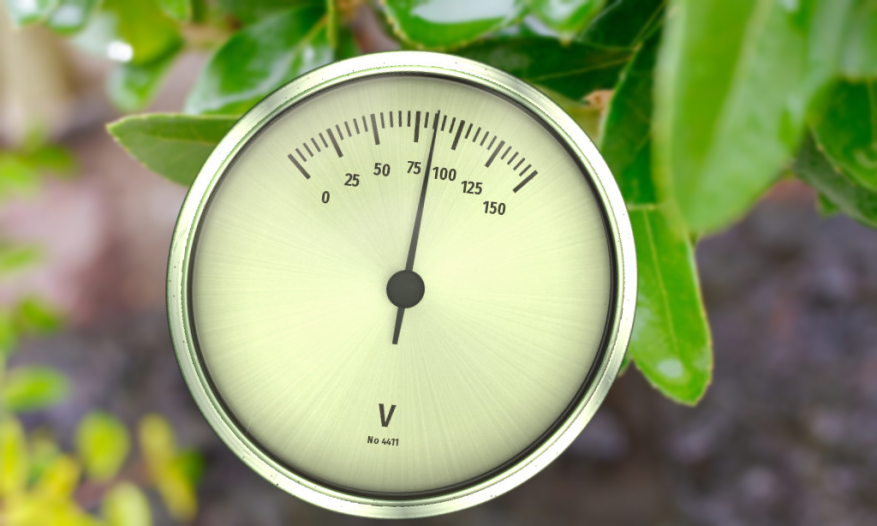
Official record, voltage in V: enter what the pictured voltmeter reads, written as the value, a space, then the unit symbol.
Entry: 85 V
